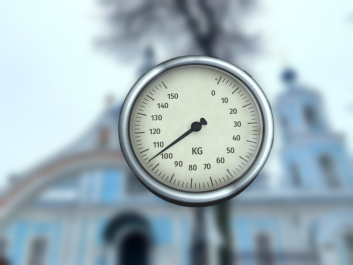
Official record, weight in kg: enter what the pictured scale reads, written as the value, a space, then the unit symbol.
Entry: 104 kg
